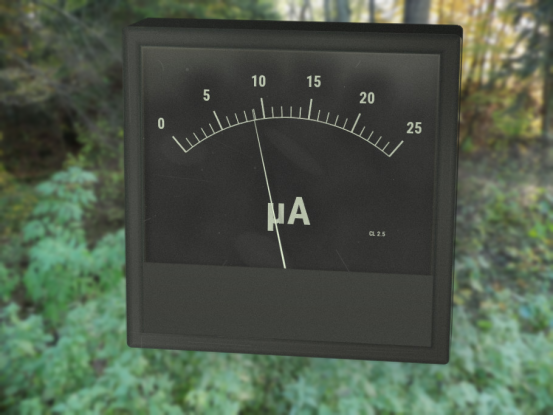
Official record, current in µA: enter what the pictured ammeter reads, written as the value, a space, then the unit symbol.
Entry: 9 µA
